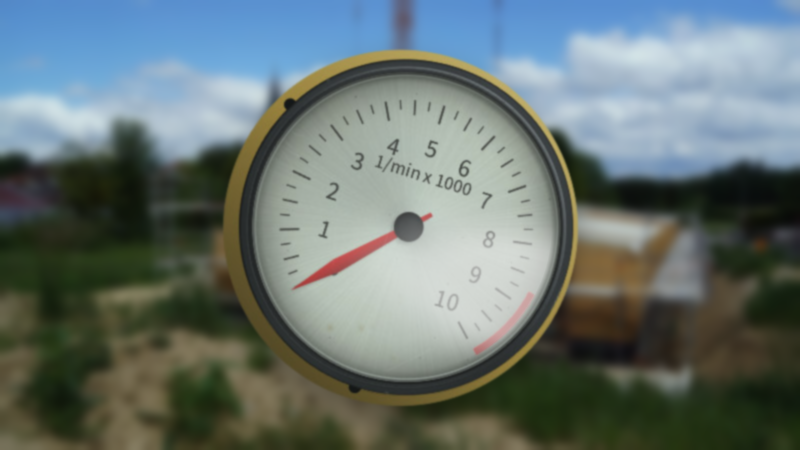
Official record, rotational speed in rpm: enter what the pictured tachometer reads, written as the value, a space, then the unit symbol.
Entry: 0 rpm
